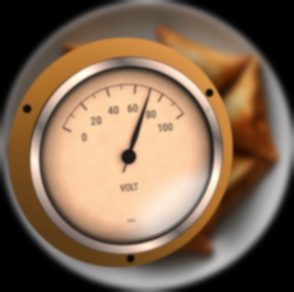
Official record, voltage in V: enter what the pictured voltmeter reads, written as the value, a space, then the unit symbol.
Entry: 70 V
